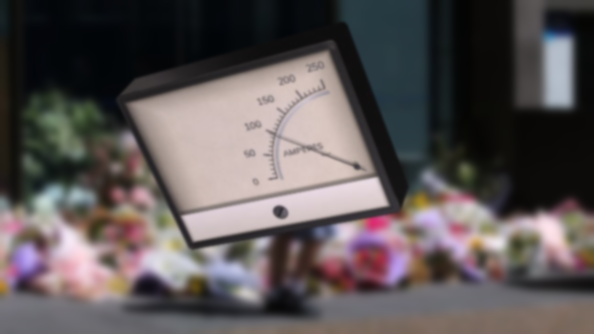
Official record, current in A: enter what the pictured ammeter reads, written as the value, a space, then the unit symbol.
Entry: 100 A
